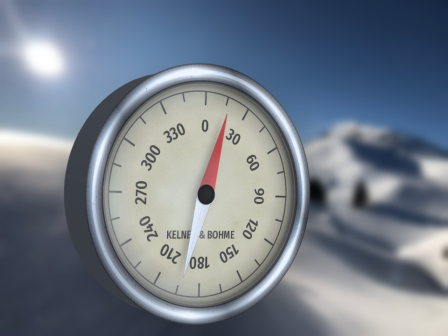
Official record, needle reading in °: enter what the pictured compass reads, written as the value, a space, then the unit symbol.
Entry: 15 °
